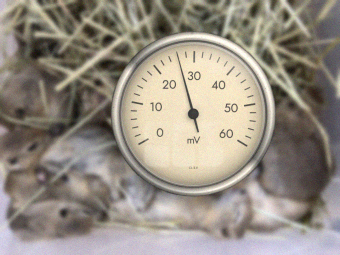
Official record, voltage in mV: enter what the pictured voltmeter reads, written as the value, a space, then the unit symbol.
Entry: 26 mV
